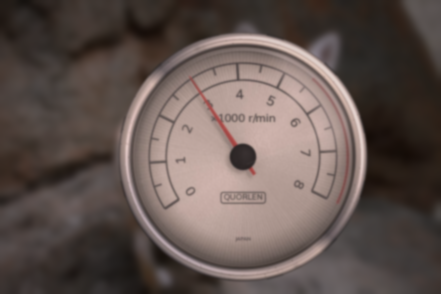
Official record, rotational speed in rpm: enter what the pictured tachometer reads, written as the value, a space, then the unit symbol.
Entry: 3000 rpm
